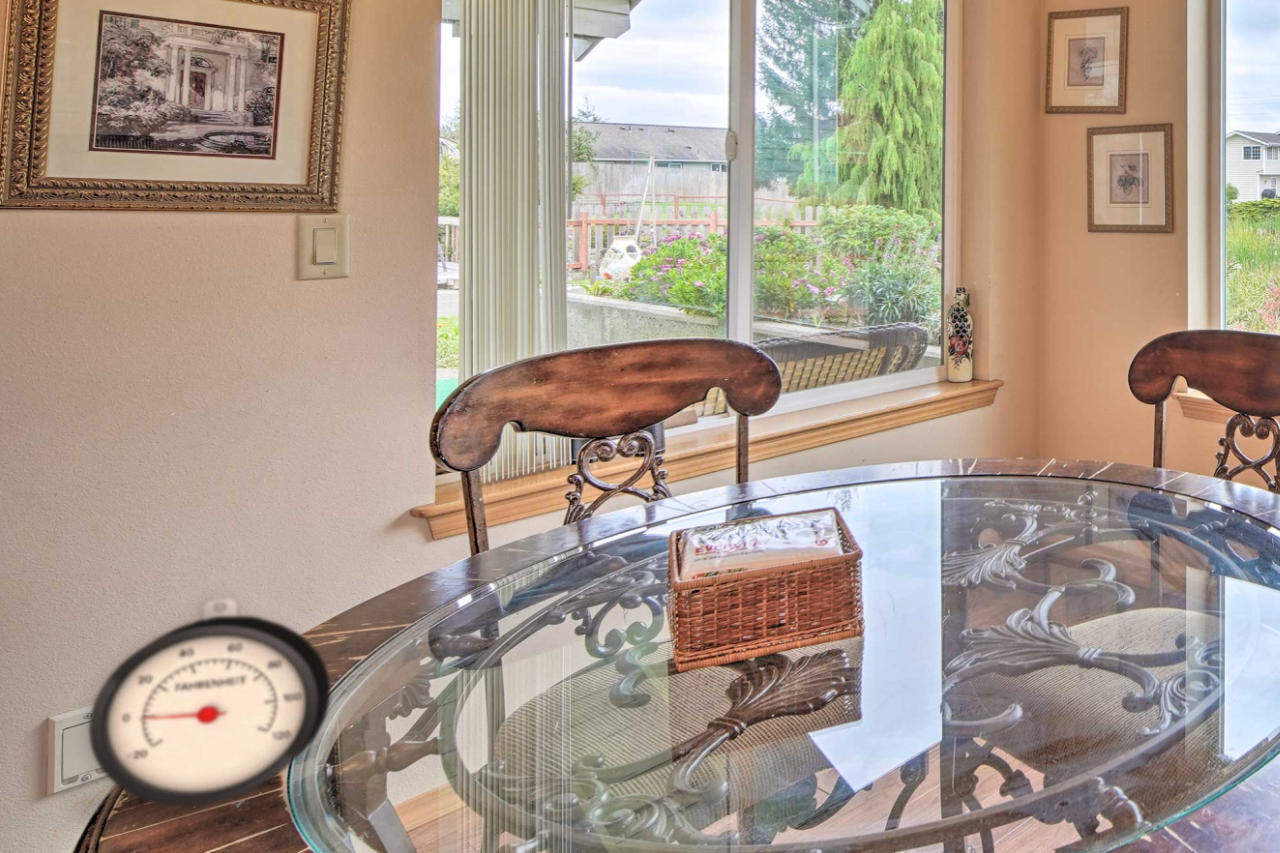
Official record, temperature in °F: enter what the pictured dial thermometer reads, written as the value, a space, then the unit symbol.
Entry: 0 °F
